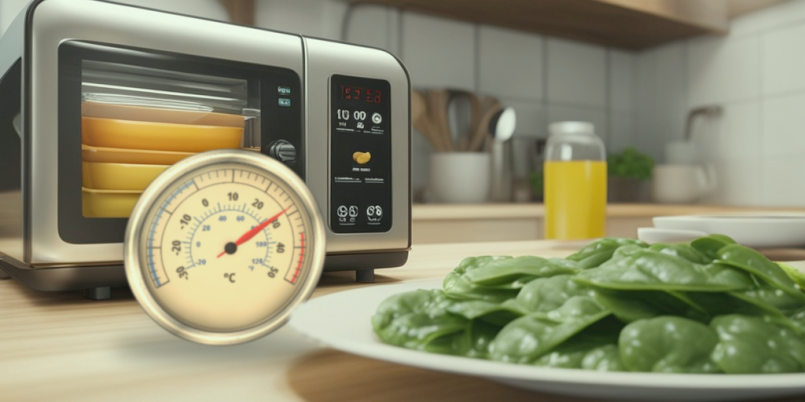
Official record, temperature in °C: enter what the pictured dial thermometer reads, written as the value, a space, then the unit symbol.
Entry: 28 °C
